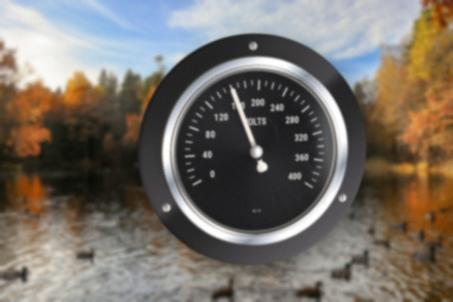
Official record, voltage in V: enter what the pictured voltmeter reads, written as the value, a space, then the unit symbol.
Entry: 160 V
